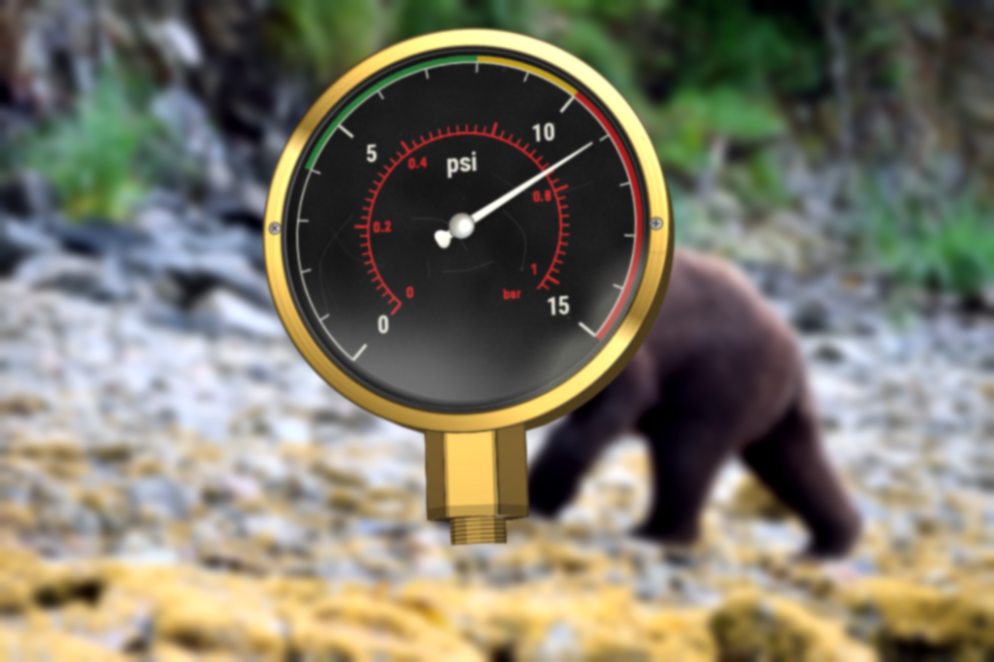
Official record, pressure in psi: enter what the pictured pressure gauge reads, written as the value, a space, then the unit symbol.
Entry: 11 psi
